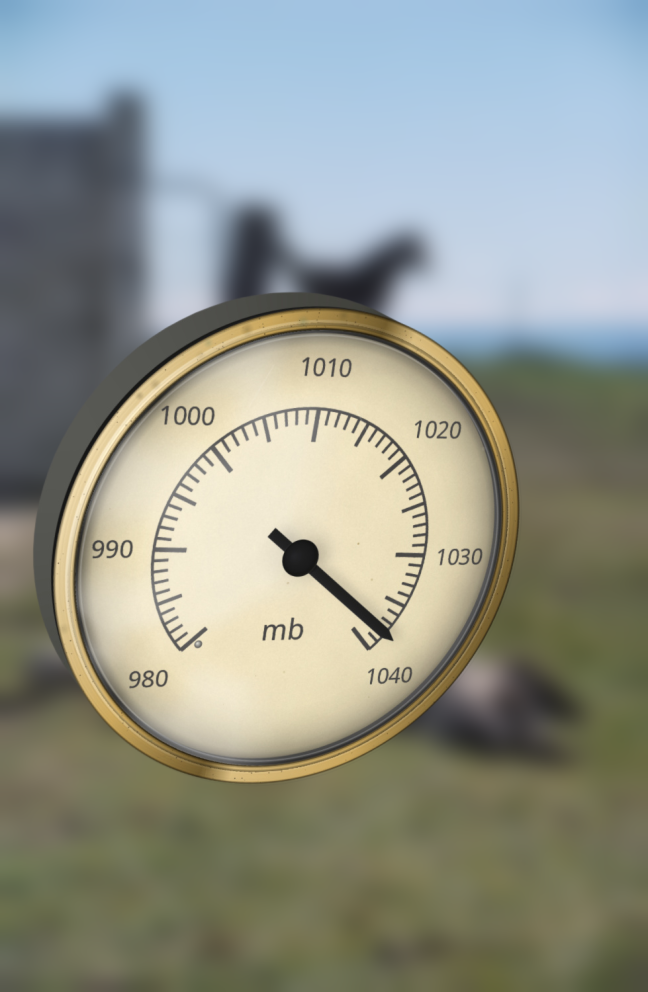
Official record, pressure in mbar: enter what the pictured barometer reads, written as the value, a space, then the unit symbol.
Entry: 1038 mbar
